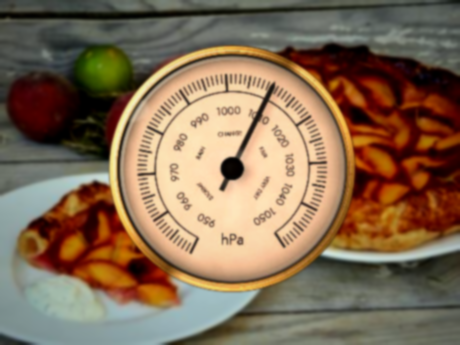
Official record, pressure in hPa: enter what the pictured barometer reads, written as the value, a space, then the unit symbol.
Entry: 1010 hPa
